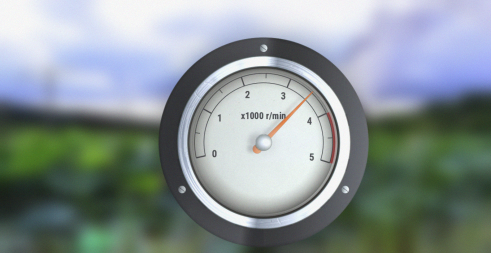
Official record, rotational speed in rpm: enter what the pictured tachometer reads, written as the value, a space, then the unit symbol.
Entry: 3500 rpm
